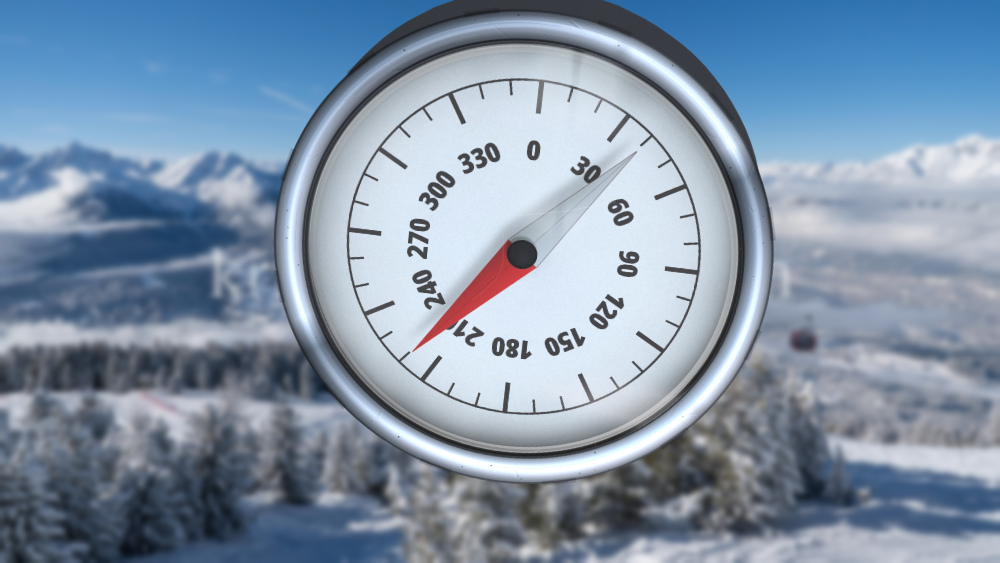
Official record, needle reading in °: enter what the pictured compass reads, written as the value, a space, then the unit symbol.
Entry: 220 °
